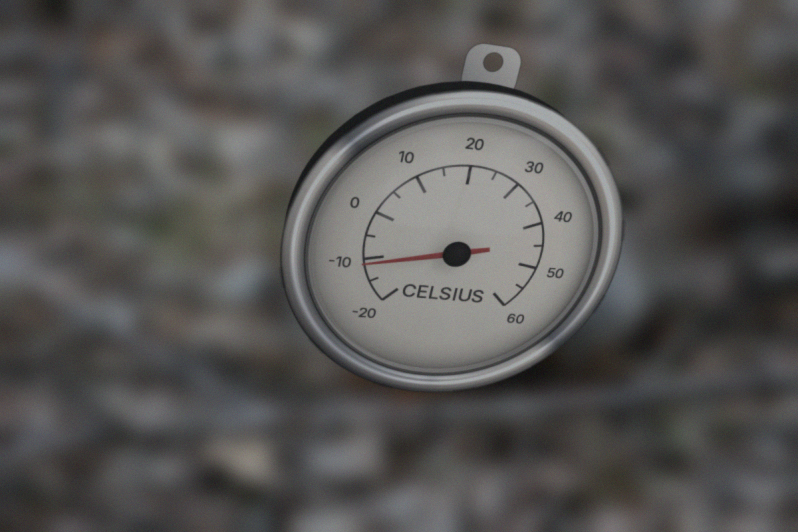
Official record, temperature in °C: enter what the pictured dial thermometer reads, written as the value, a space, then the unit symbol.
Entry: -10 °C
